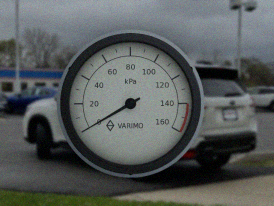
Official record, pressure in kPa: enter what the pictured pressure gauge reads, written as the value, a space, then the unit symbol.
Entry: 0 kPa
